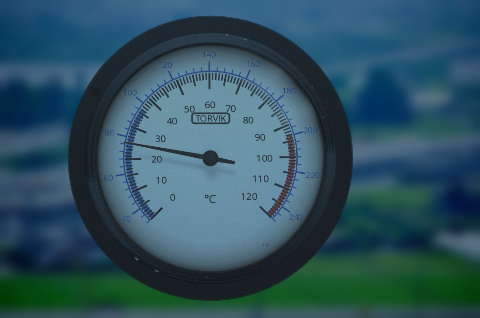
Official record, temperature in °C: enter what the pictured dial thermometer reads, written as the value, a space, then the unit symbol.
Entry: 25 °C
